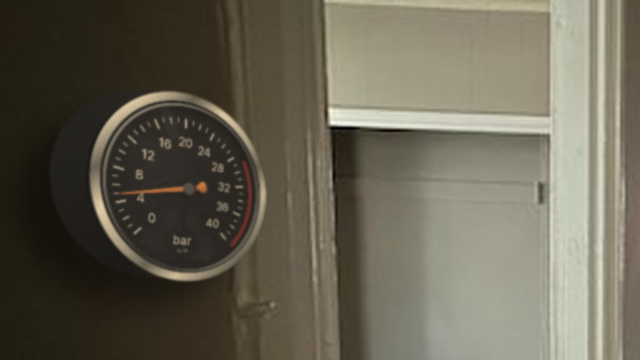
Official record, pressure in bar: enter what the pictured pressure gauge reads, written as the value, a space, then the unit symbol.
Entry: 5 bar
